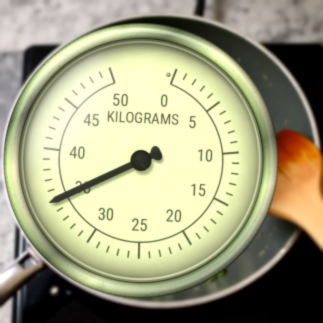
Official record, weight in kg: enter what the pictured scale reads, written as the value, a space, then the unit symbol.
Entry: 35 kg
